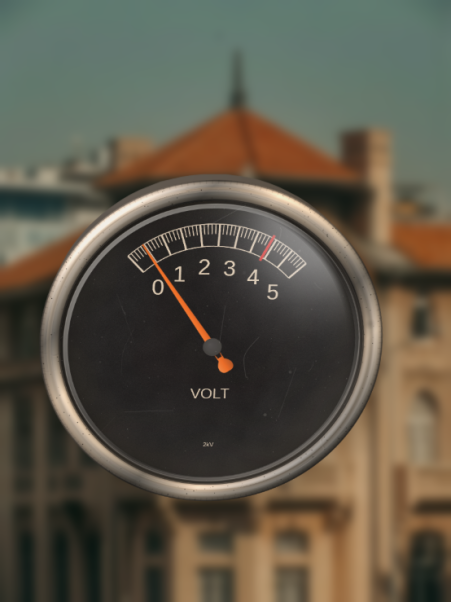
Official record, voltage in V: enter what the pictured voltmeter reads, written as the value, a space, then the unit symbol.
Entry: 0.5 V
